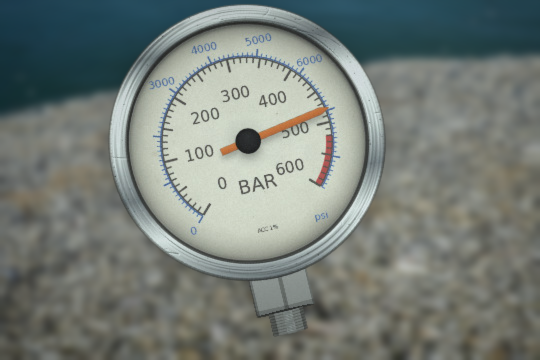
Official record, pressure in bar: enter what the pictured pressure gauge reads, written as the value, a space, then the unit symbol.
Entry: 480 bar
